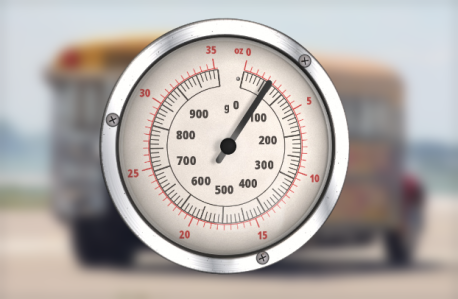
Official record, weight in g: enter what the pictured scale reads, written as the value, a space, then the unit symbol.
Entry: 60 g
